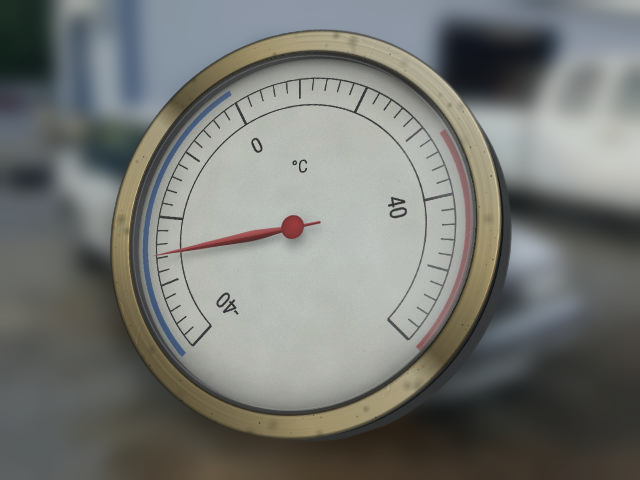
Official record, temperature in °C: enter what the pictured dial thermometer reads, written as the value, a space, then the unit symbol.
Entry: -26 °C
